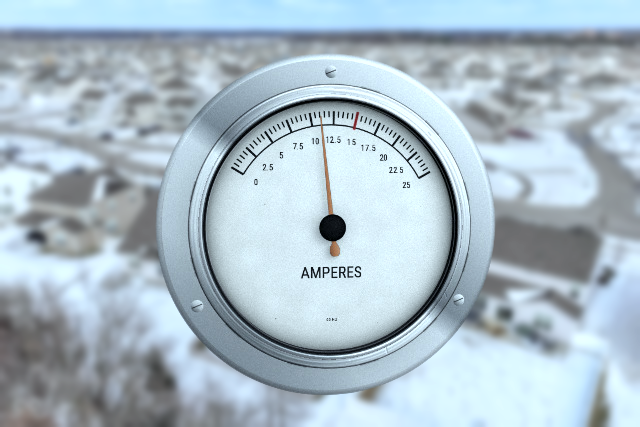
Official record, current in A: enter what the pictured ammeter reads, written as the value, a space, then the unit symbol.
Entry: 11 A
